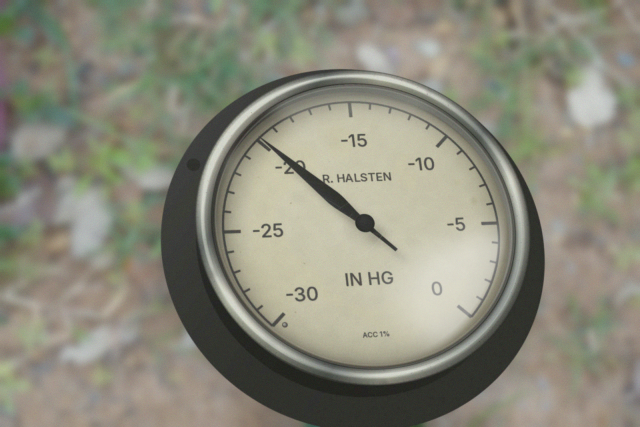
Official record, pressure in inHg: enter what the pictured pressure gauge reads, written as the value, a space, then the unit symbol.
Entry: -20 inHg
